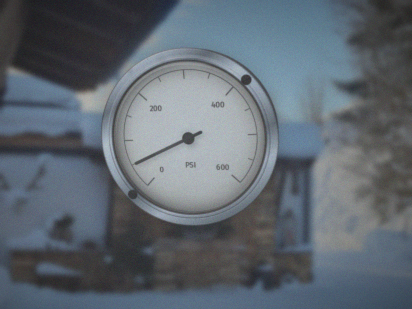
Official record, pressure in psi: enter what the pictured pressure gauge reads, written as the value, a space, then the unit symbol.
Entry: 50 psi
